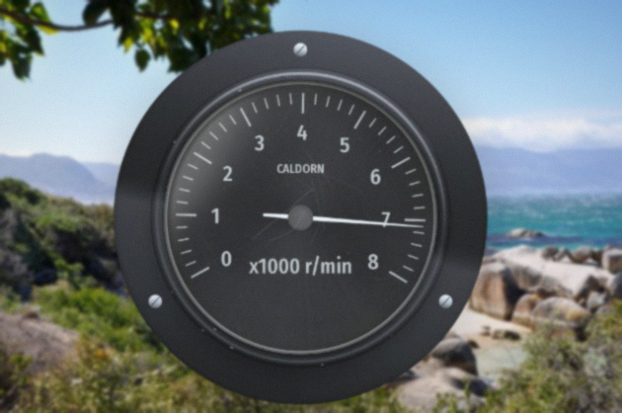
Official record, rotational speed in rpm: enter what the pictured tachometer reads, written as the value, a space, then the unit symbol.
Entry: 7100 rpm
